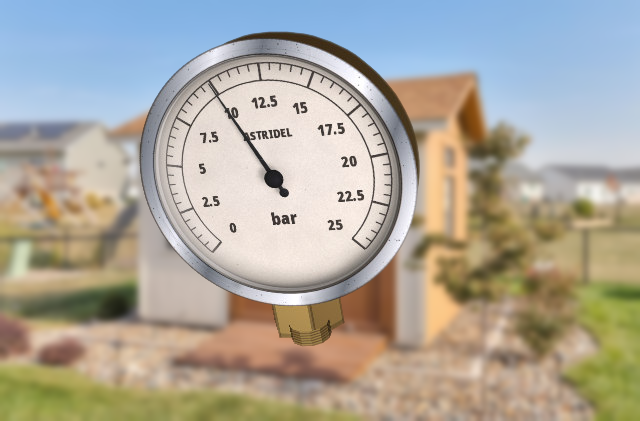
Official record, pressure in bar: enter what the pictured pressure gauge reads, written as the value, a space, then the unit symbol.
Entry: 10 bar
